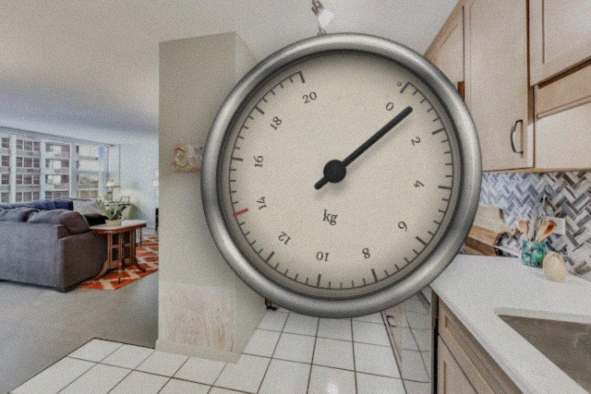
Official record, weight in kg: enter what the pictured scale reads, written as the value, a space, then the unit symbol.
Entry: 0.8 kg
